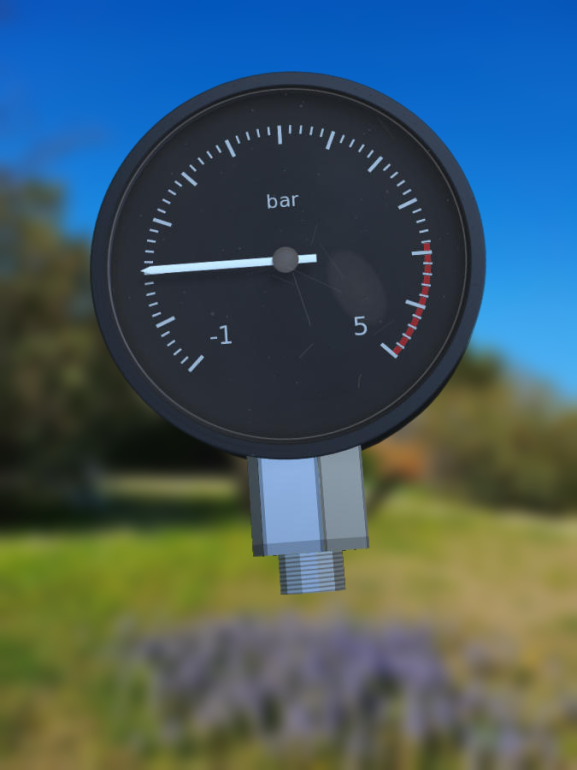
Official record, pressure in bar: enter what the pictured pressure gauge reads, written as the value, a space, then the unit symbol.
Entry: 0 bar
